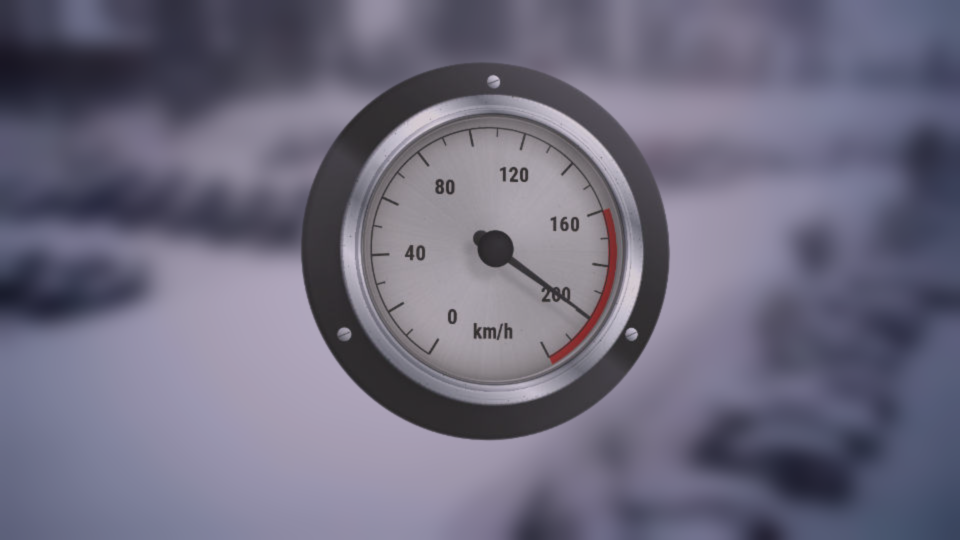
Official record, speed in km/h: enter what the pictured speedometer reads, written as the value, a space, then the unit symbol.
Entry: 200 km/h
